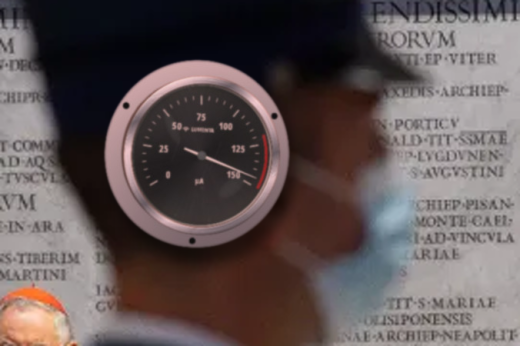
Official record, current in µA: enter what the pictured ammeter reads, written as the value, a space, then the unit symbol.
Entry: 145 µA
